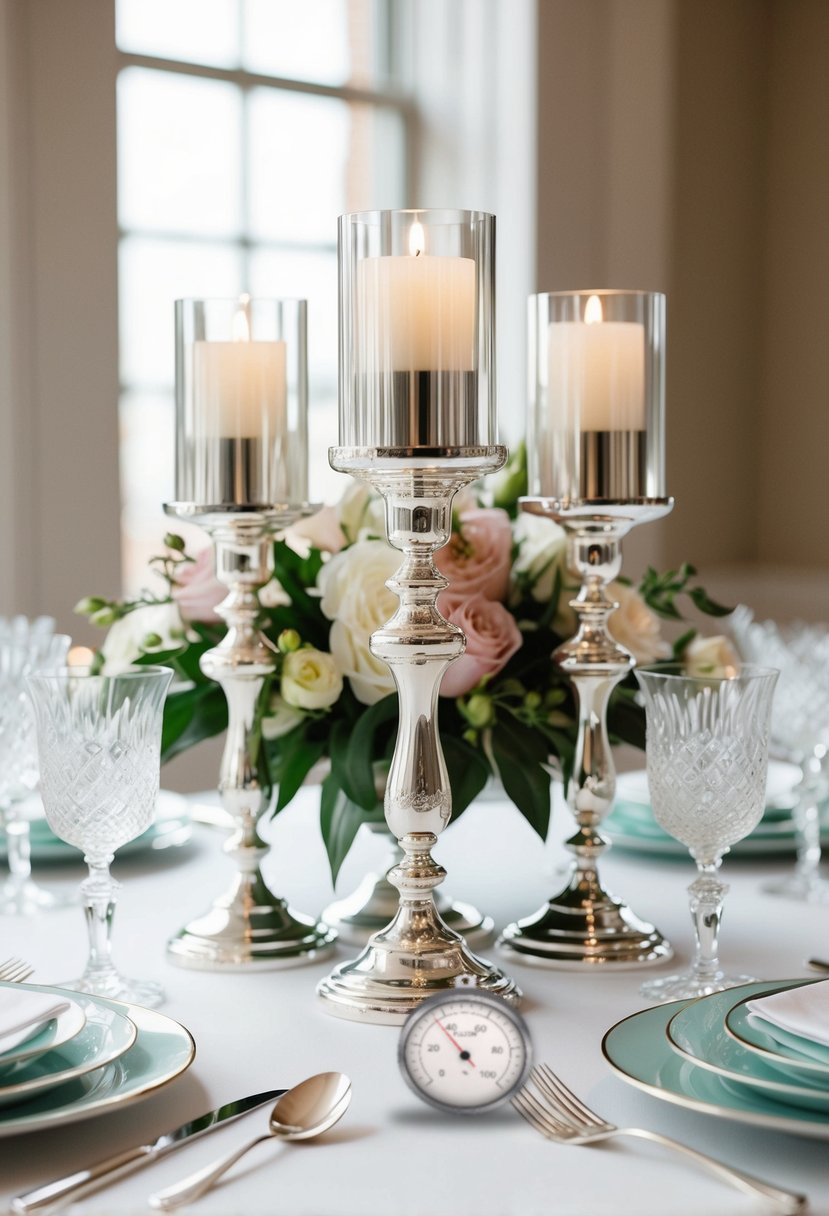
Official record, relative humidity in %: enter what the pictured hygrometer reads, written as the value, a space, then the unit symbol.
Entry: 36 %
